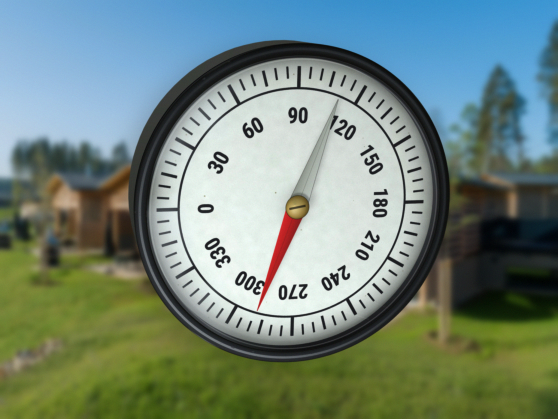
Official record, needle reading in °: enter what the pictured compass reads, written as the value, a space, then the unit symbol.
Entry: 290 °
